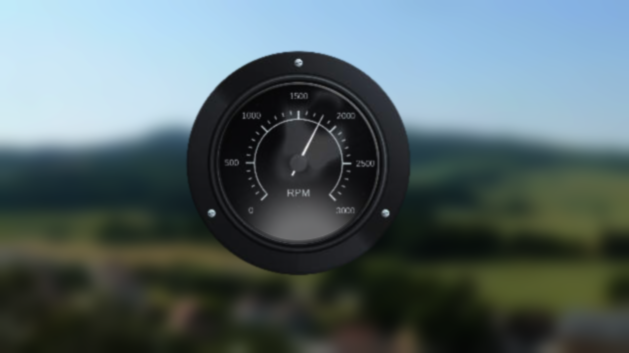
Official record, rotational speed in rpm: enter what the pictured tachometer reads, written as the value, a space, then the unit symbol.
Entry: 1800 rpm
